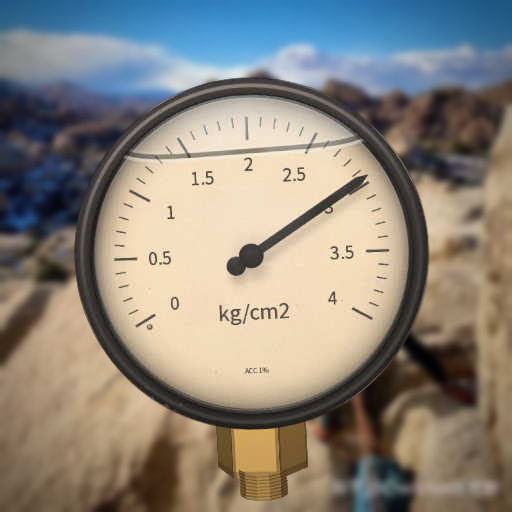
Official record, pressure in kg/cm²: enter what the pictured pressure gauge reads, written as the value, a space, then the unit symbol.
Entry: 2.95 kg/cm²
